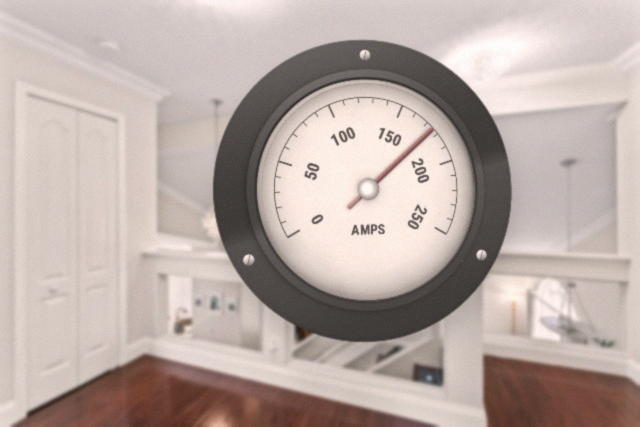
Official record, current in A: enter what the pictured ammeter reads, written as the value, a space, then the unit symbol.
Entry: 175 A
